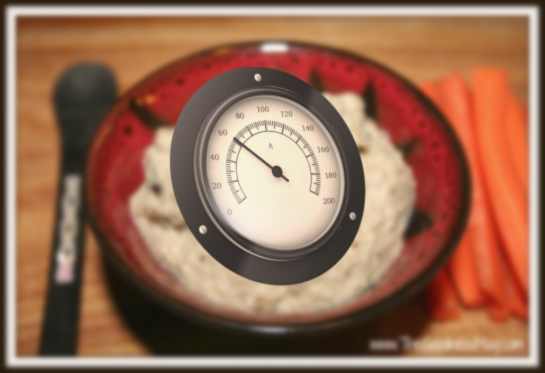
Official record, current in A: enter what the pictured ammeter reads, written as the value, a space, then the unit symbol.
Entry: 60 A
